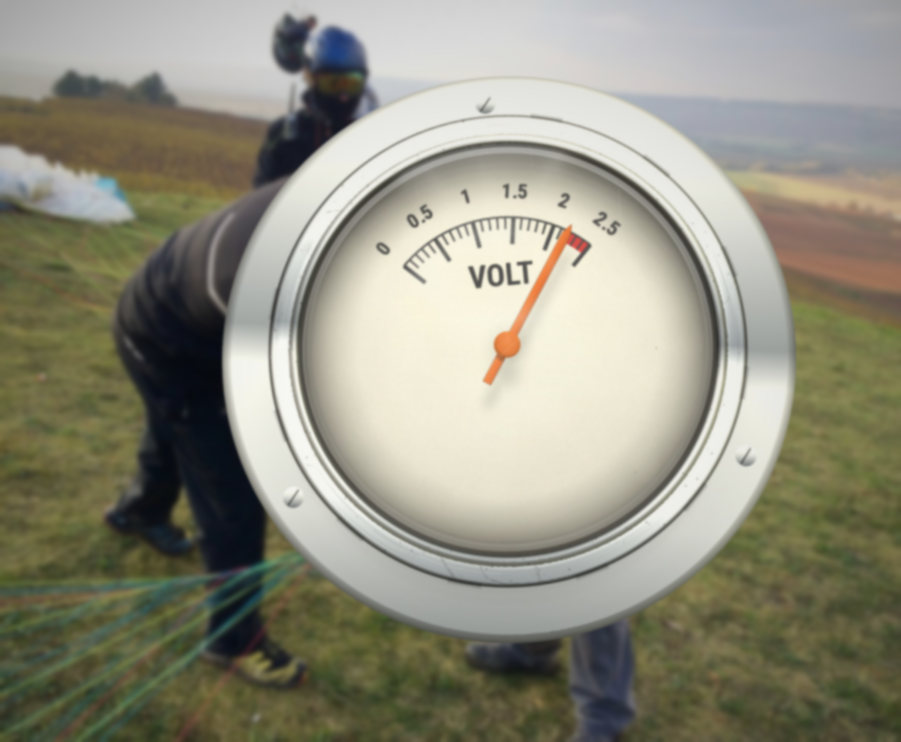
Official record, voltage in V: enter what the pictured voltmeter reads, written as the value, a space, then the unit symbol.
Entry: 2.2 V
